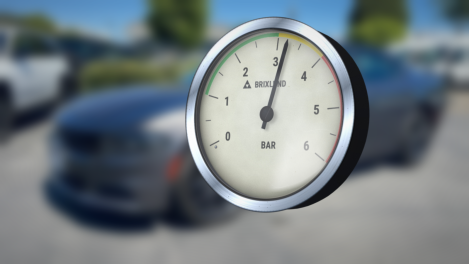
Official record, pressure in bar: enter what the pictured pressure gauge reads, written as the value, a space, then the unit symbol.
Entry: 3.25 bar
